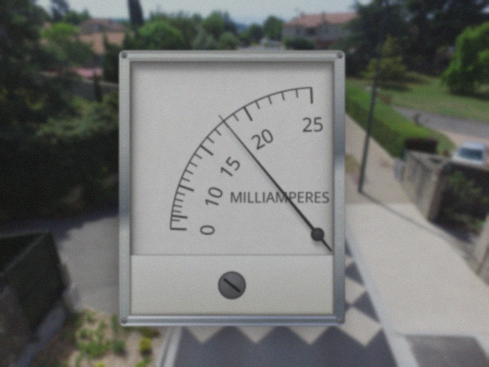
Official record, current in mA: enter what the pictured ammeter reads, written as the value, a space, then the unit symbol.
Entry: 18 mA
